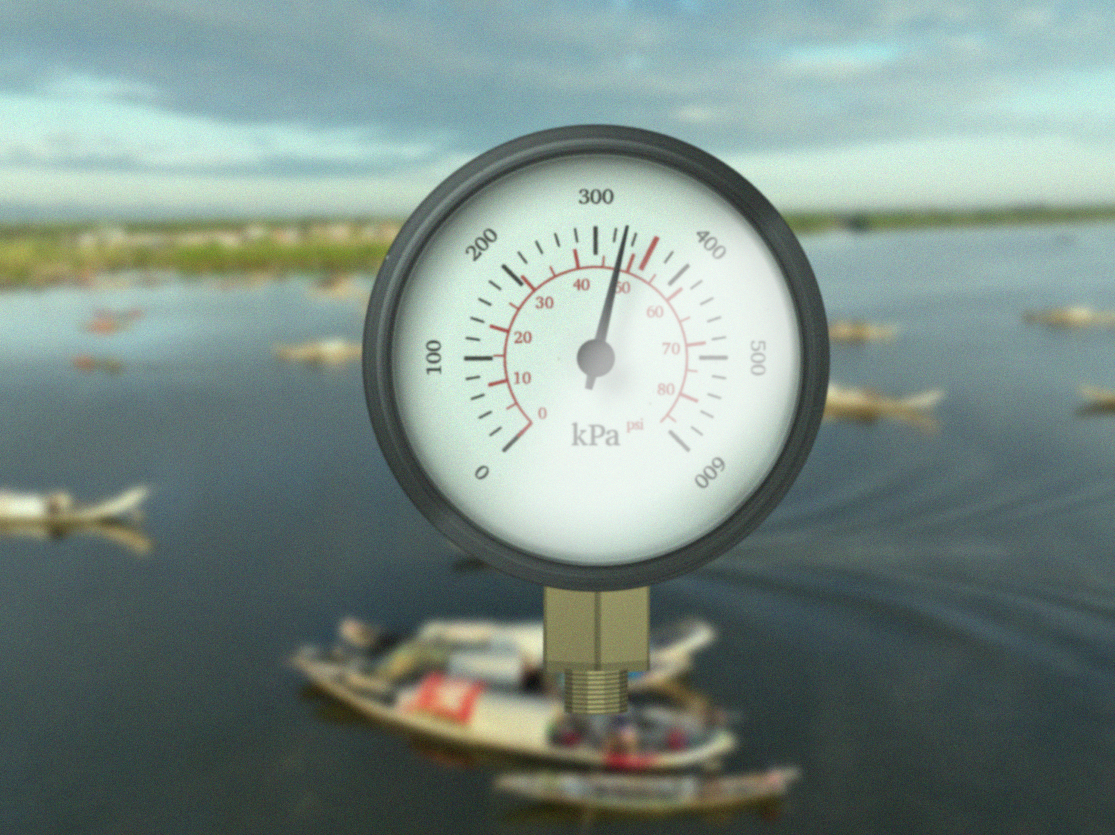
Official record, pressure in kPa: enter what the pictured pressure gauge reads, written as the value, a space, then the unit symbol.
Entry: 330 kPa
